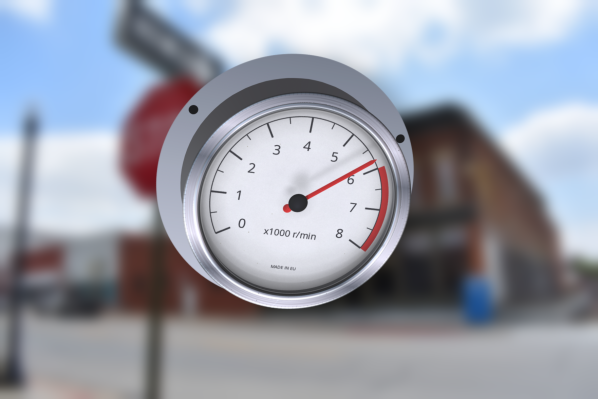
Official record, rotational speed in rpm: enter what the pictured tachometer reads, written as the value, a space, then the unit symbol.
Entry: 5750 rpm
